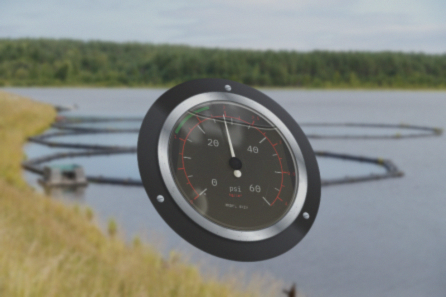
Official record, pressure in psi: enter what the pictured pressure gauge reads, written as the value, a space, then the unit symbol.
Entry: 27.5 psi
